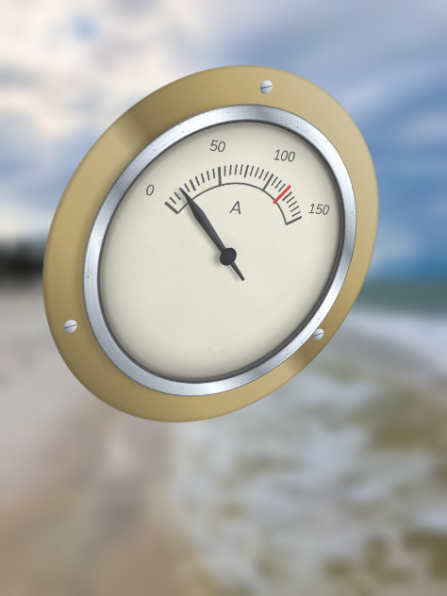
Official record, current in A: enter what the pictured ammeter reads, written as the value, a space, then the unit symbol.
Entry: 15 A
